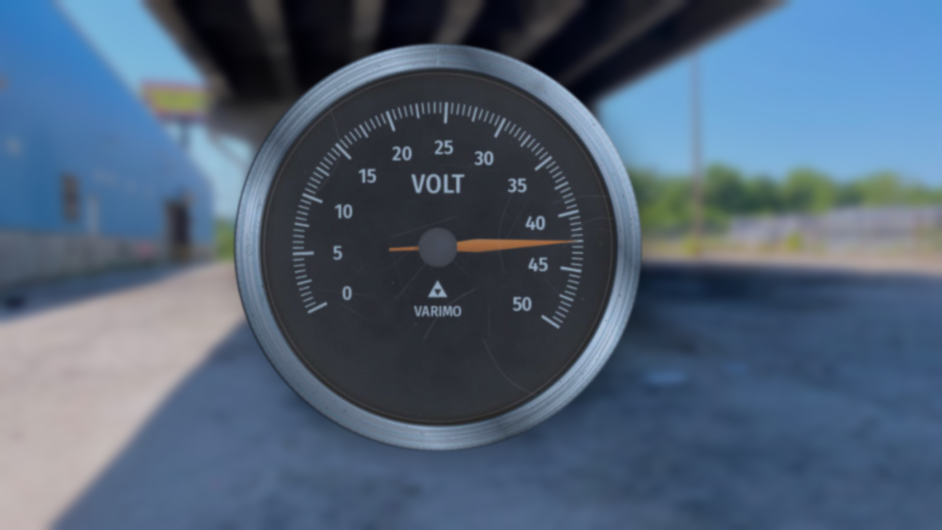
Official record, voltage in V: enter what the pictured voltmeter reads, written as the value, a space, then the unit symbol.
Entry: 42.5 V
